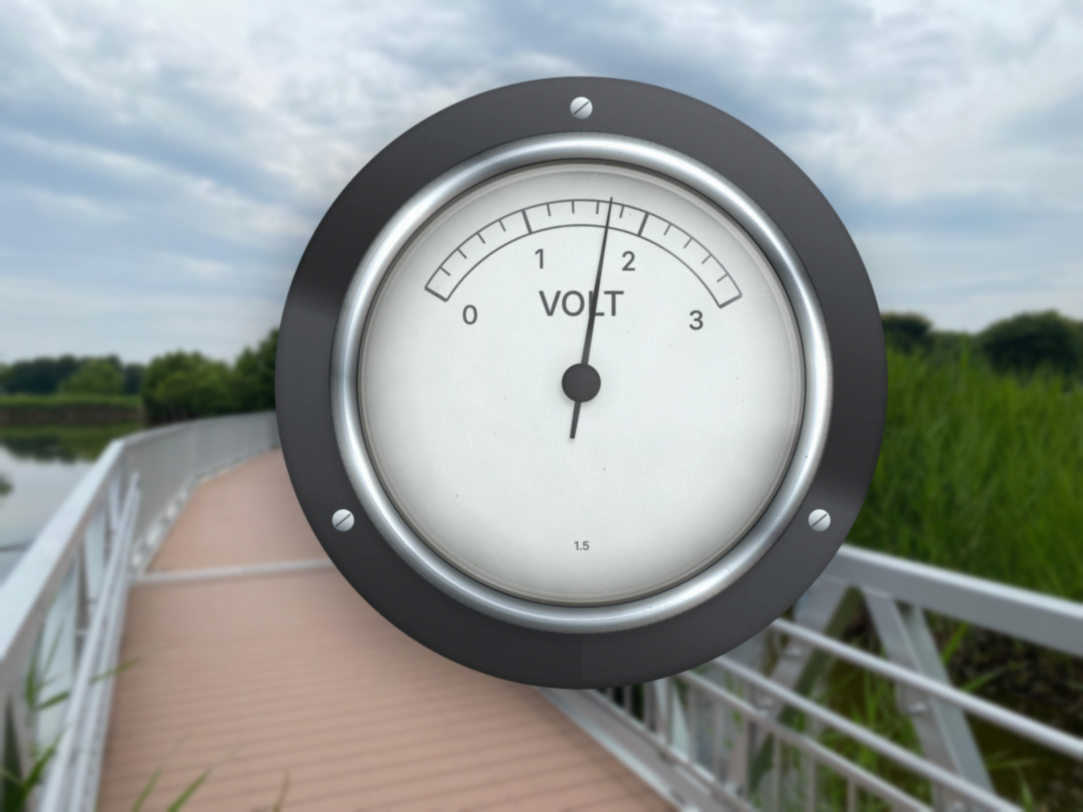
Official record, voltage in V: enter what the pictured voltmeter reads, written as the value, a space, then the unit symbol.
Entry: 1.7 V
